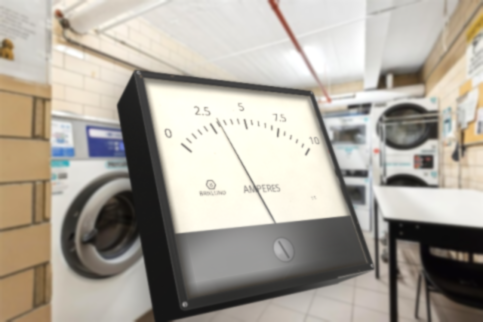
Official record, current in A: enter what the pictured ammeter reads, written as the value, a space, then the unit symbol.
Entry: 3 A
